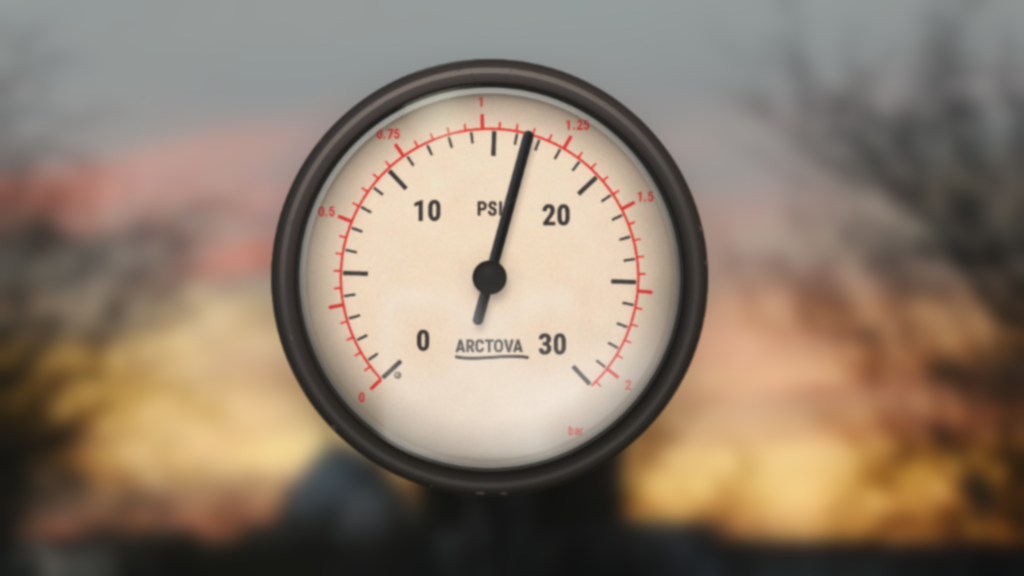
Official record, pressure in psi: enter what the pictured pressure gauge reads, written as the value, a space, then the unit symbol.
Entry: 16.5 psi
